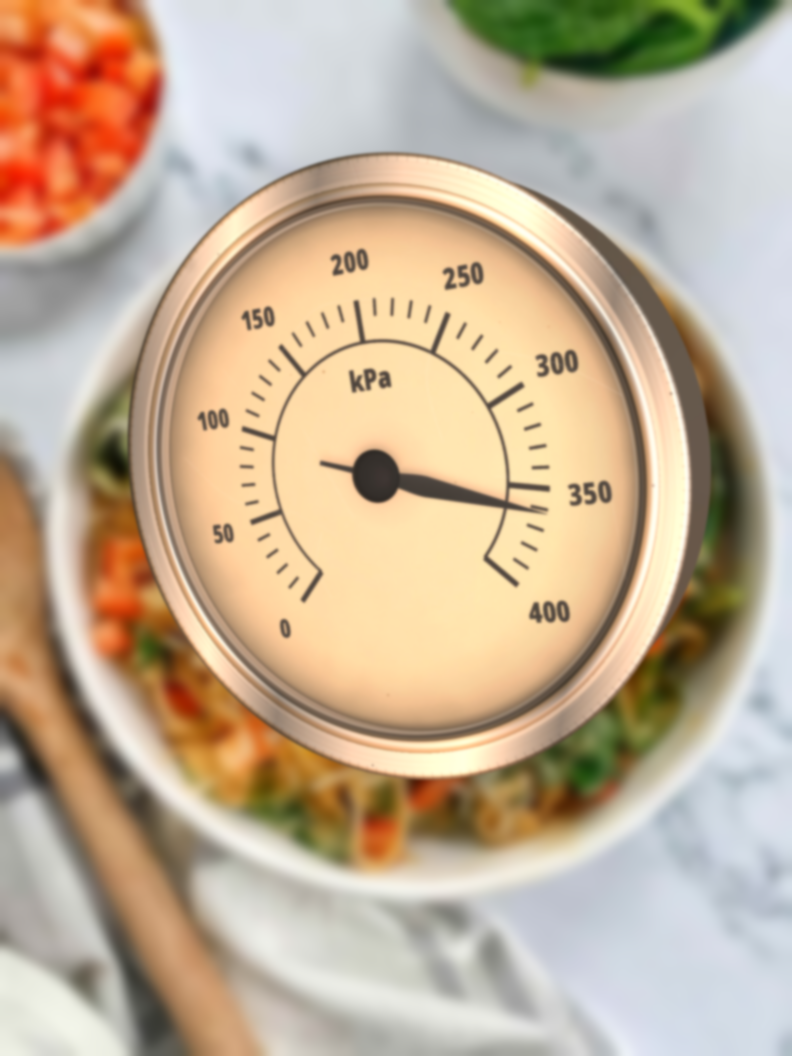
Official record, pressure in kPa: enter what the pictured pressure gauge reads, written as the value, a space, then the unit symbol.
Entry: 360 kPa
